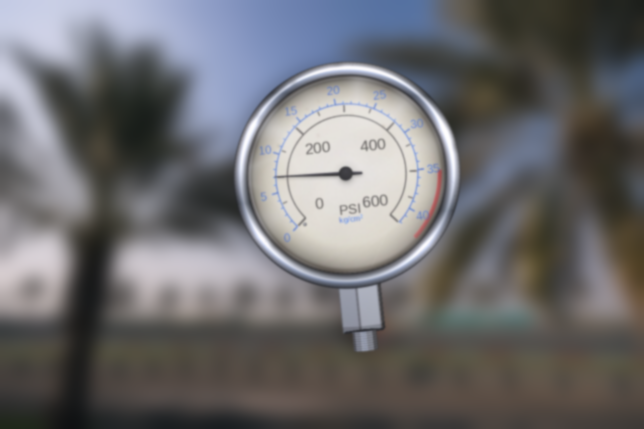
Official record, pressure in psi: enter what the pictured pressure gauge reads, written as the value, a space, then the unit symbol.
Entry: 100 psi
